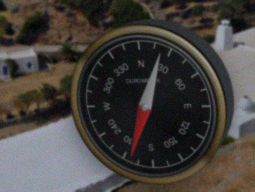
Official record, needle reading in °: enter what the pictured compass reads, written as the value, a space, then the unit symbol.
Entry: 202.5 °
